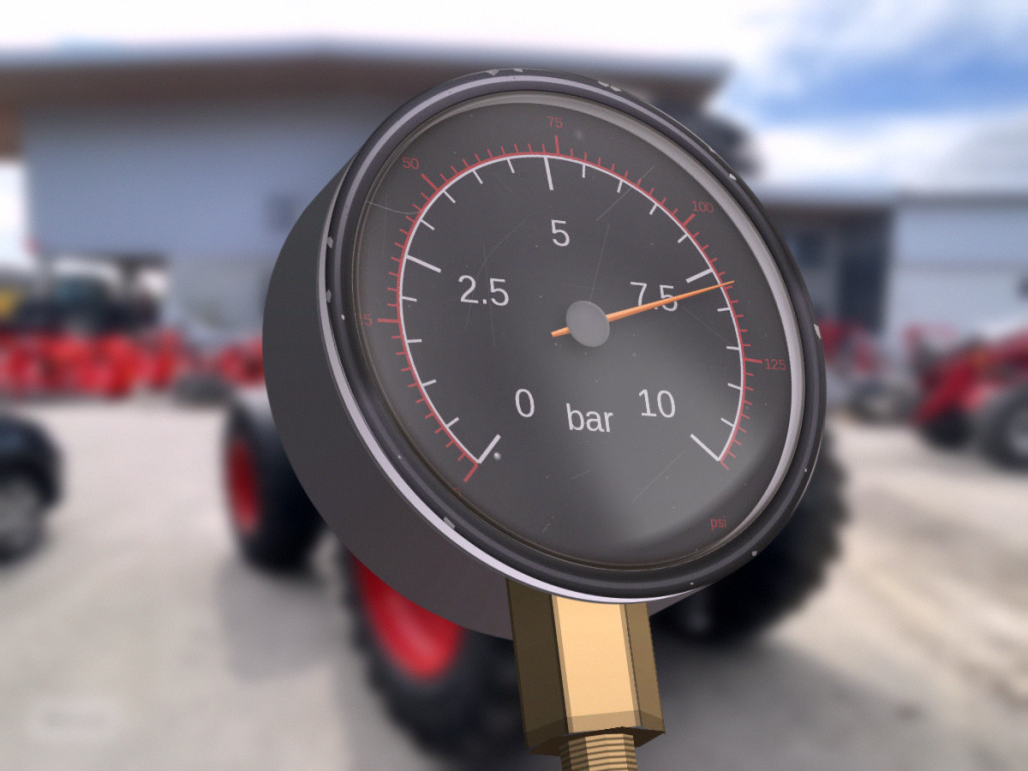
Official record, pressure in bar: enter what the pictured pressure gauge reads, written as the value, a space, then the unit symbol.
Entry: 7.75 bar
